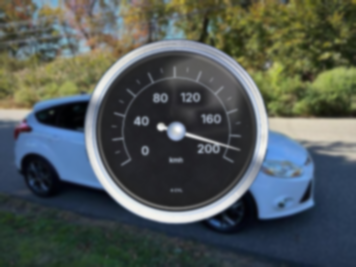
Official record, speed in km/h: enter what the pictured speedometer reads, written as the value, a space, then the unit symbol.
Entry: 190 km/h
